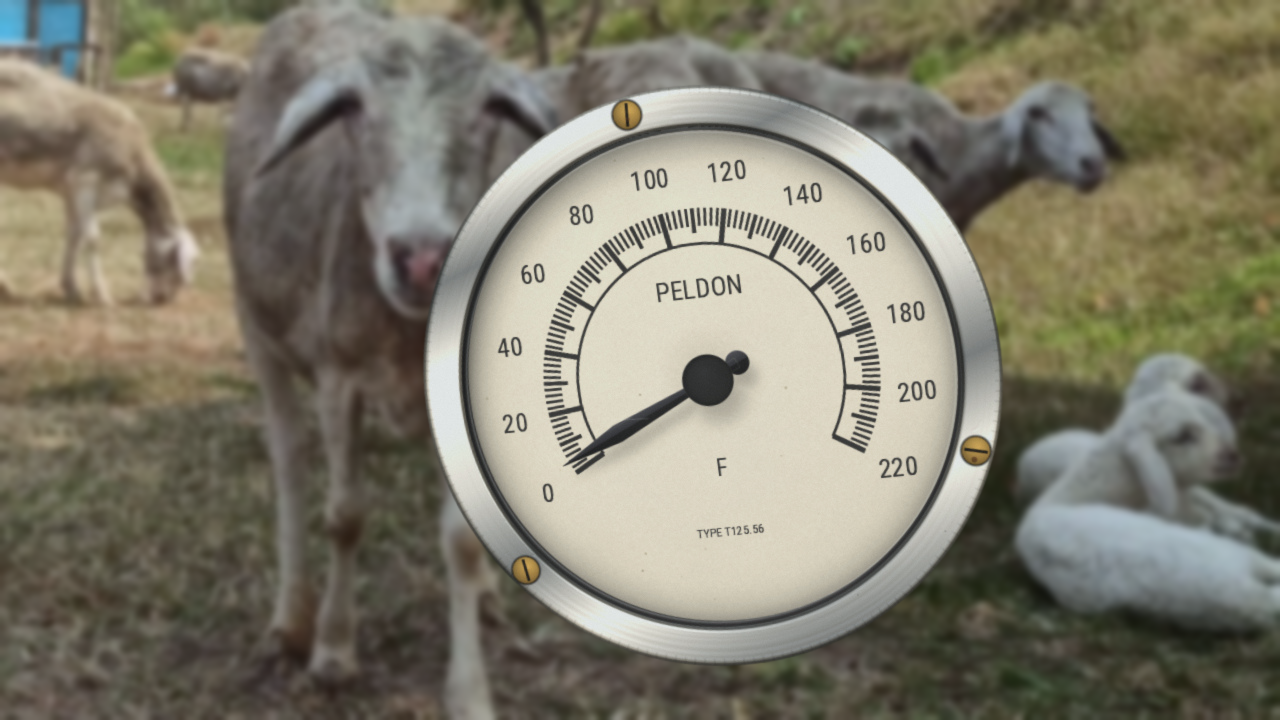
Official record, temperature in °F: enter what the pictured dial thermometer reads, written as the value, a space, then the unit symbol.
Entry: 4 °F
